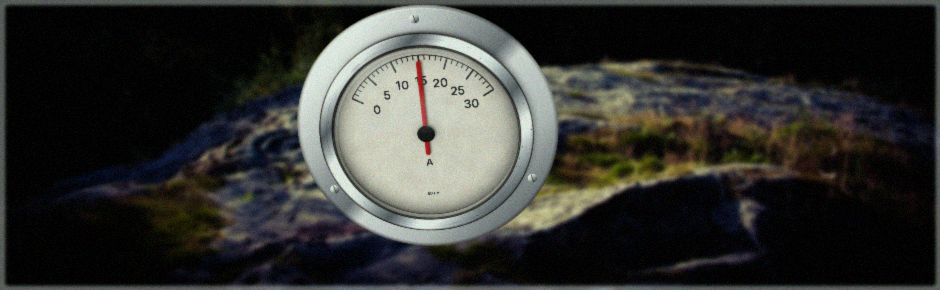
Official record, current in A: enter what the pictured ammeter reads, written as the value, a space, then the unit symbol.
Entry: 15 A
